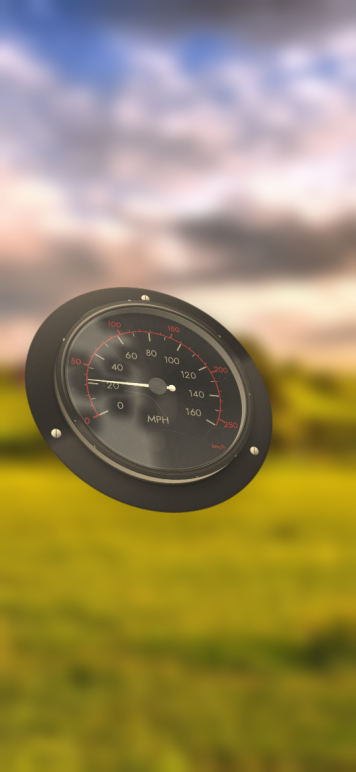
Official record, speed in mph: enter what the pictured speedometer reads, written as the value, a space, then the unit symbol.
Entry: 20 mph
